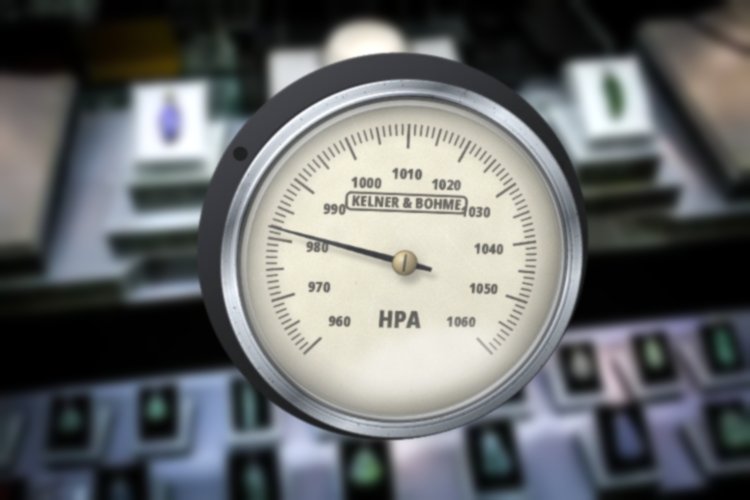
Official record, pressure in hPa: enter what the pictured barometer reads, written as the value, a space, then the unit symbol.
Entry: 982 hPa
